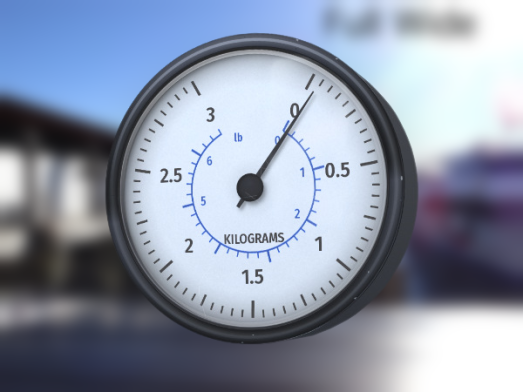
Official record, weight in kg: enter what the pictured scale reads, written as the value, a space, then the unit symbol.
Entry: 0.05 kg
